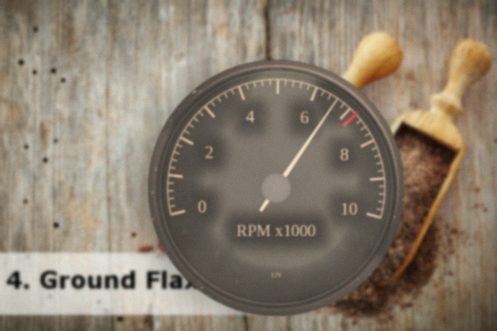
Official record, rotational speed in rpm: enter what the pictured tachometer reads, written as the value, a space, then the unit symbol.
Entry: 6600 rpm
